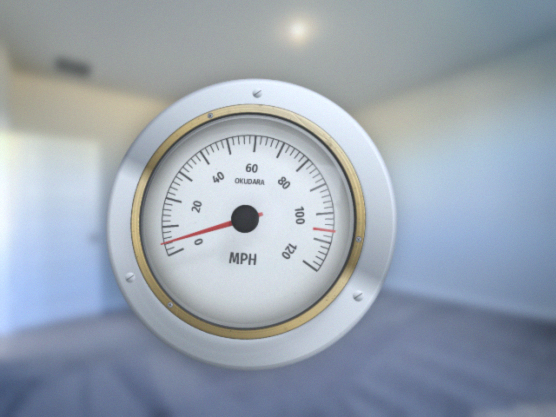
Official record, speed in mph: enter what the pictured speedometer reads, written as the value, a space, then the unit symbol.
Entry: 4 mph
